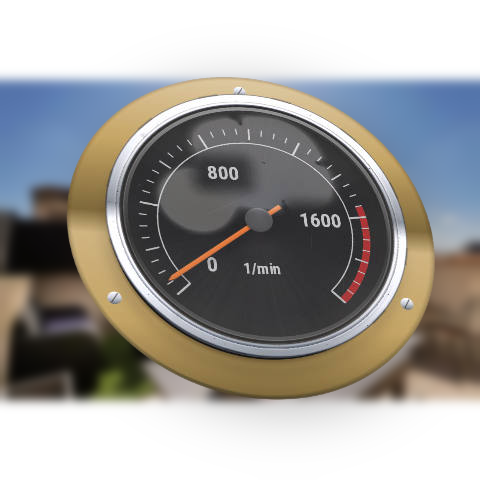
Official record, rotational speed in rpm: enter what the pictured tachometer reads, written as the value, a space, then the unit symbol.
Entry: 50 rpm
